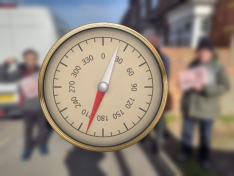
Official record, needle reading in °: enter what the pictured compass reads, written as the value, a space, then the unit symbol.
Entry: 200 °
